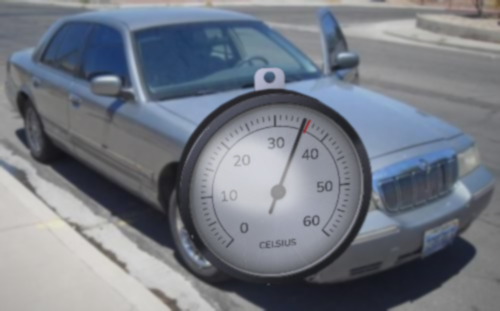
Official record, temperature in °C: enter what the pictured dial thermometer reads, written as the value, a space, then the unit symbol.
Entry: 35 °C
